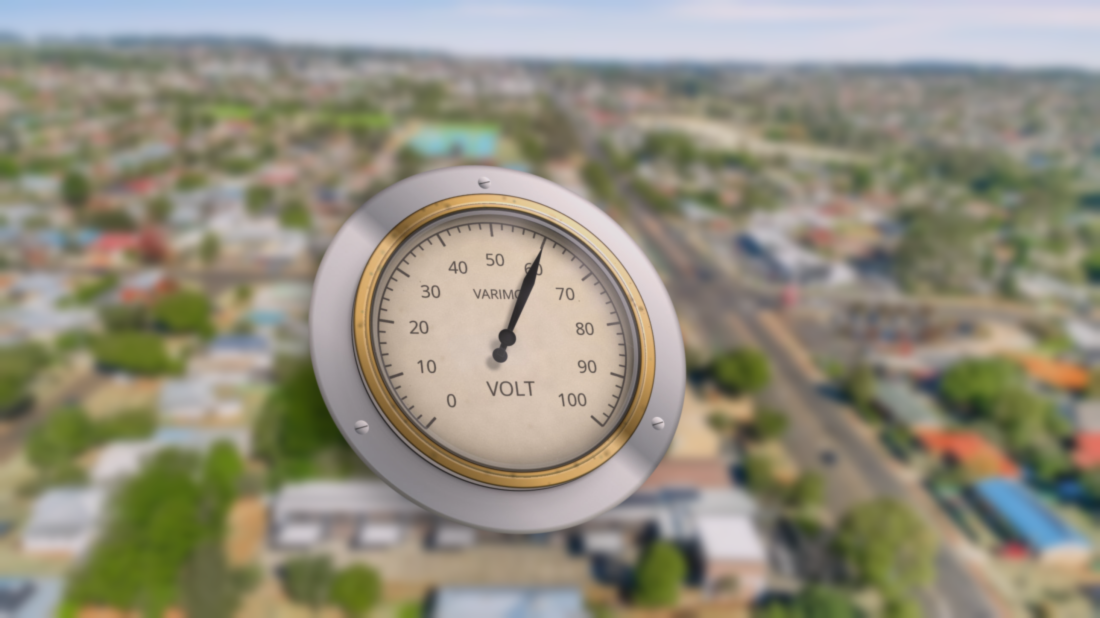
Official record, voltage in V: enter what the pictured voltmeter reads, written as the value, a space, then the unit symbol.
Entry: 60 V
